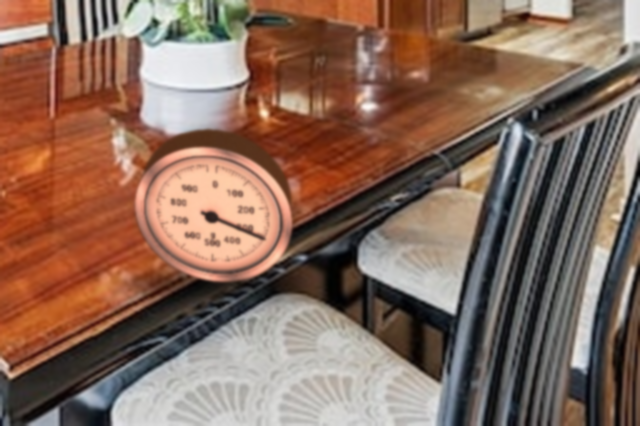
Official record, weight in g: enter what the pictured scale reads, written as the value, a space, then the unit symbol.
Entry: 300 g
